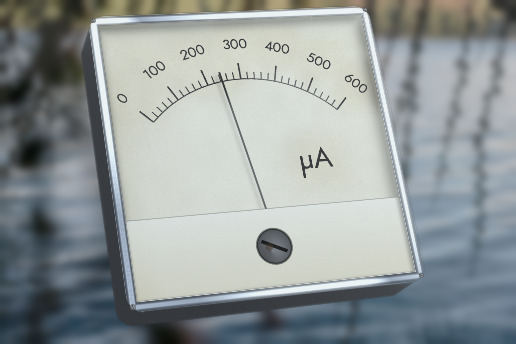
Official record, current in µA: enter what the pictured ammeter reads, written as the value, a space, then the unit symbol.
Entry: 240 µA
